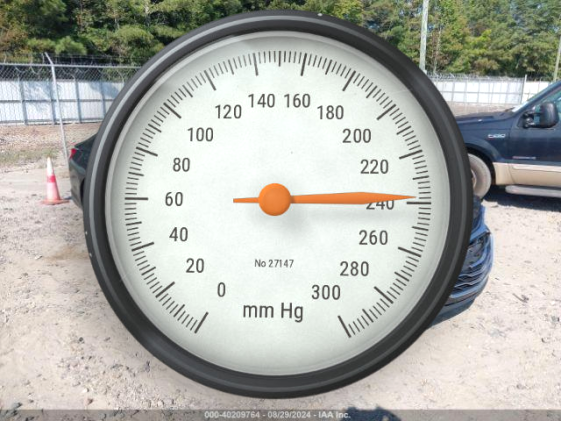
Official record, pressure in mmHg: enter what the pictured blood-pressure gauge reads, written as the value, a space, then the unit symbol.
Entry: 238 mmHg
